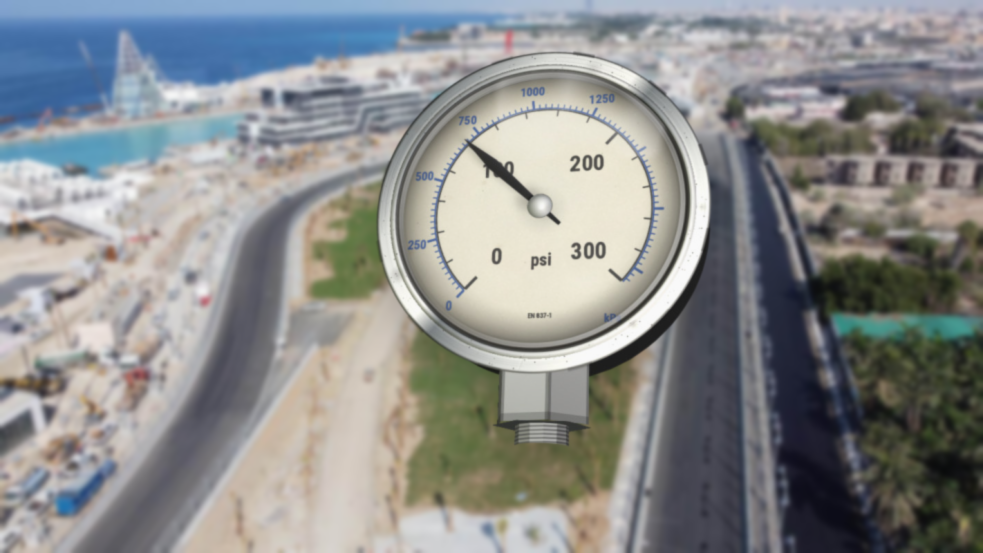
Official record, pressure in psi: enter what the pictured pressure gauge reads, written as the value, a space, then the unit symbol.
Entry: 100 psi
